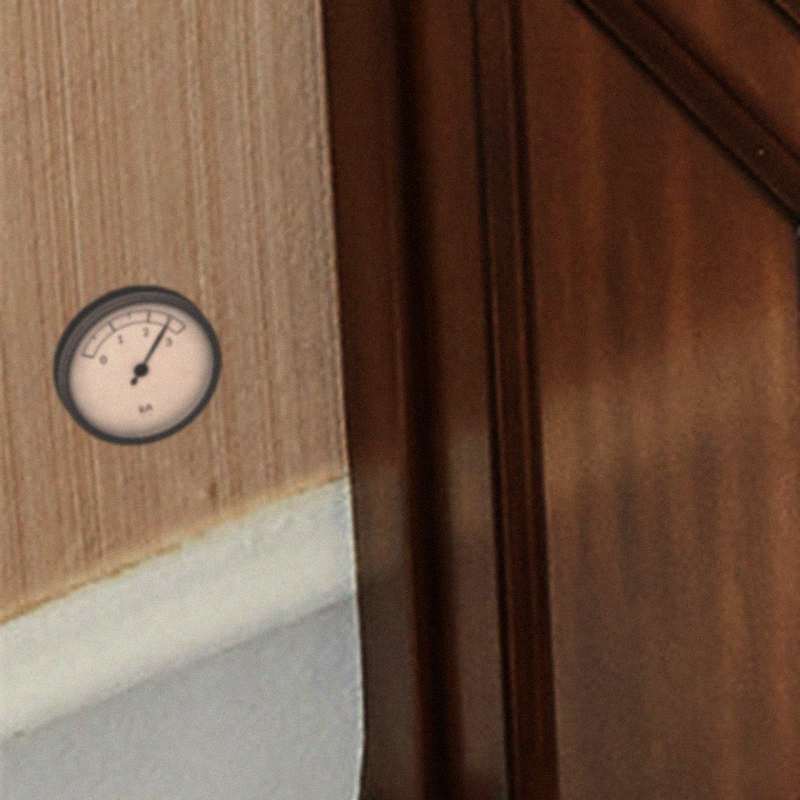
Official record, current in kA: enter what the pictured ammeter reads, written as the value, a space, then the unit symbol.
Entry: 2.5 kA
